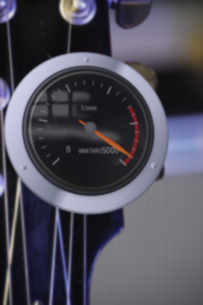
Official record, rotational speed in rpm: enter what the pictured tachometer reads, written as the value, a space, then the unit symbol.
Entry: 4800 rpm
